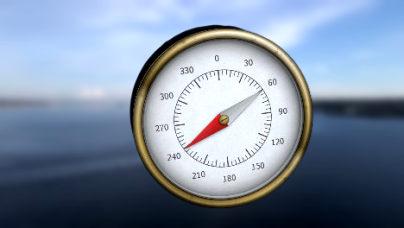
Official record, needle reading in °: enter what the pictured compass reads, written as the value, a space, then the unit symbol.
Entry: 240 °
